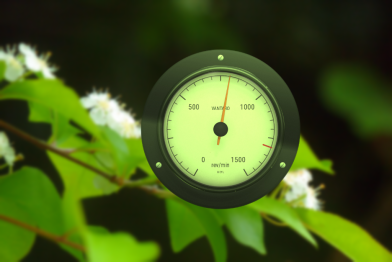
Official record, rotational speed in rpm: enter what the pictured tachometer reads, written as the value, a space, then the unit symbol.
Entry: 800 rpm
